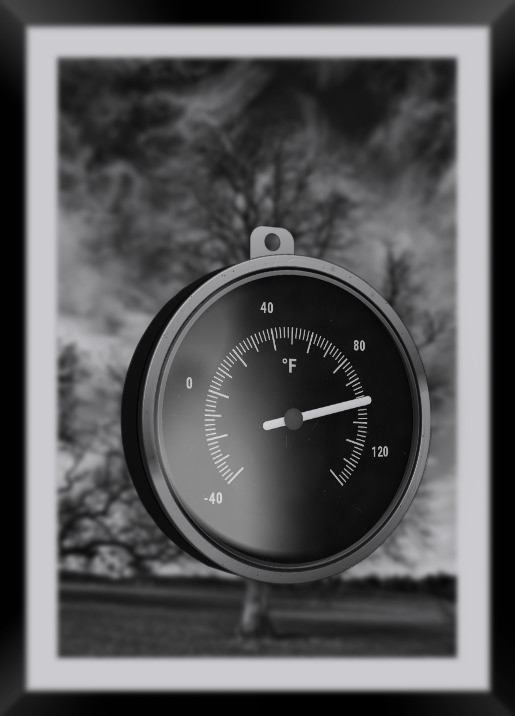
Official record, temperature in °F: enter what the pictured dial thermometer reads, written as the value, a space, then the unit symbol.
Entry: 100 °F
